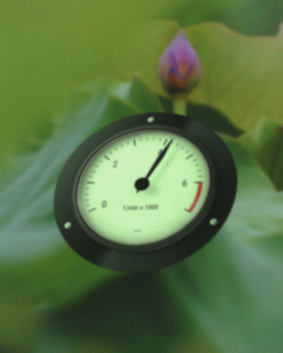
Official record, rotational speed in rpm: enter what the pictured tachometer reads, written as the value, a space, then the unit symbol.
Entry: 4200 rpm
